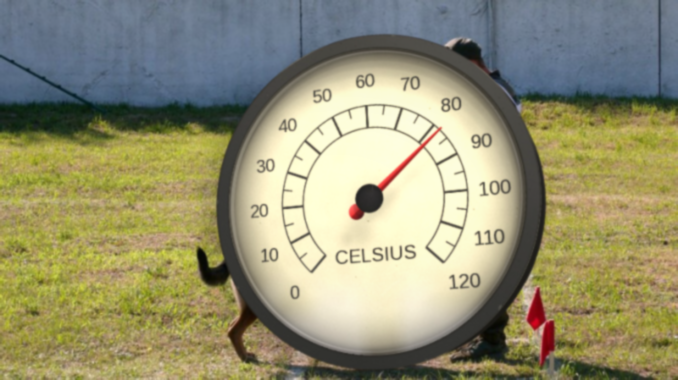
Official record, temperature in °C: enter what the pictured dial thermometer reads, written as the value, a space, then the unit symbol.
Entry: 82.5 °C
